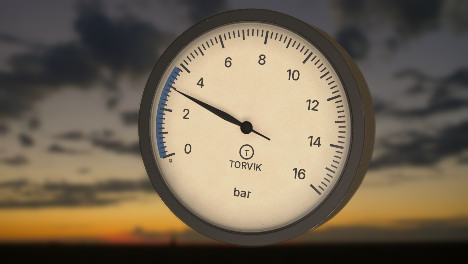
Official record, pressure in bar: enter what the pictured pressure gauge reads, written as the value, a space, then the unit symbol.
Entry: 3 bar
